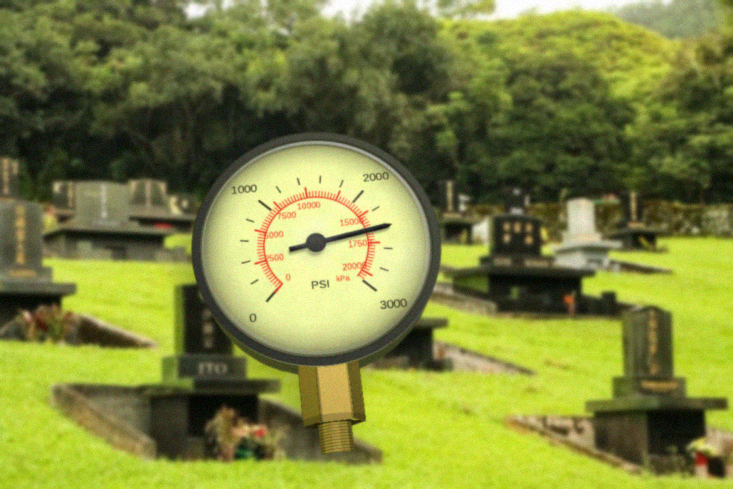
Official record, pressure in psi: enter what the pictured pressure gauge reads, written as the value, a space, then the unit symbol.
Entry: 2400 psi
